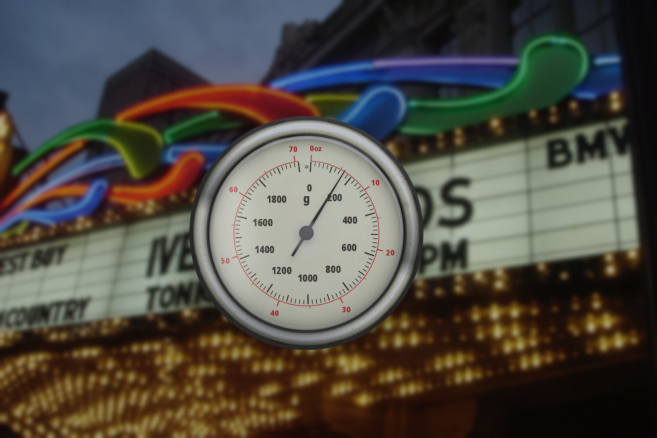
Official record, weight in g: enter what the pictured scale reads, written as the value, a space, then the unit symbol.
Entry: 160 g
